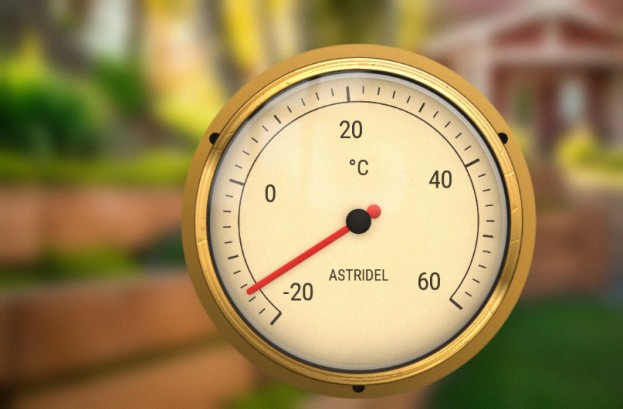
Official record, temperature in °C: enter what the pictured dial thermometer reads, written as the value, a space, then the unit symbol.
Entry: -15 °C
